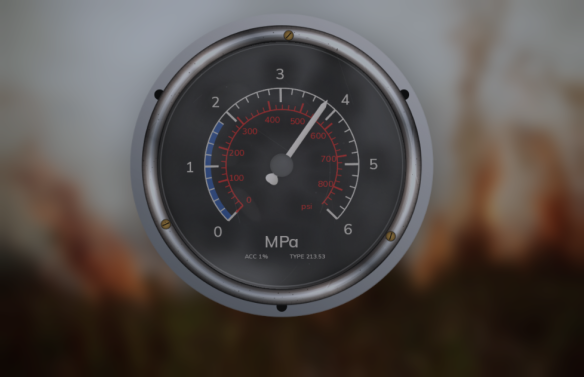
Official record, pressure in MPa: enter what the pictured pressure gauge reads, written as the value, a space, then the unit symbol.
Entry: 3.8 MPa
